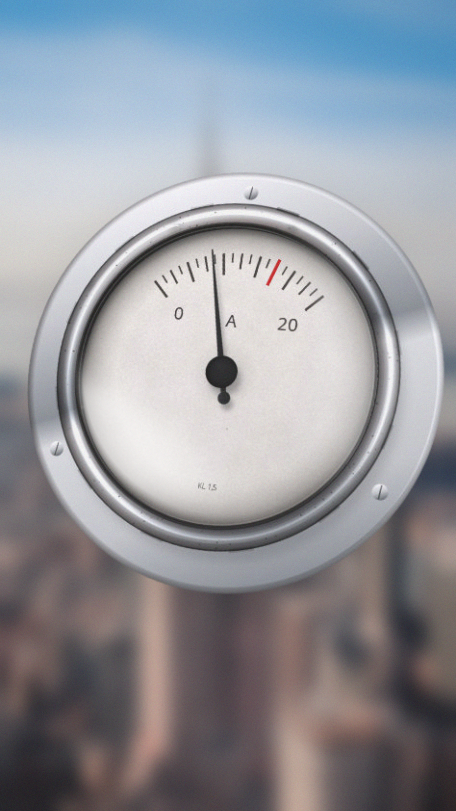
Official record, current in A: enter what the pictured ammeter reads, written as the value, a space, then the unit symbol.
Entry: 7 A
